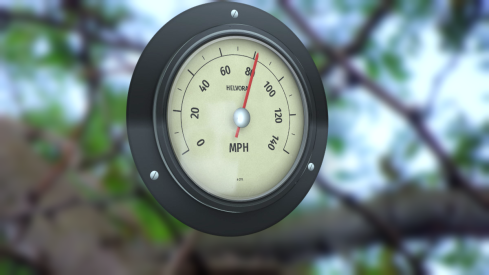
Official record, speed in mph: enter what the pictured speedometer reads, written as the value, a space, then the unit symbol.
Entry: 80 mph
